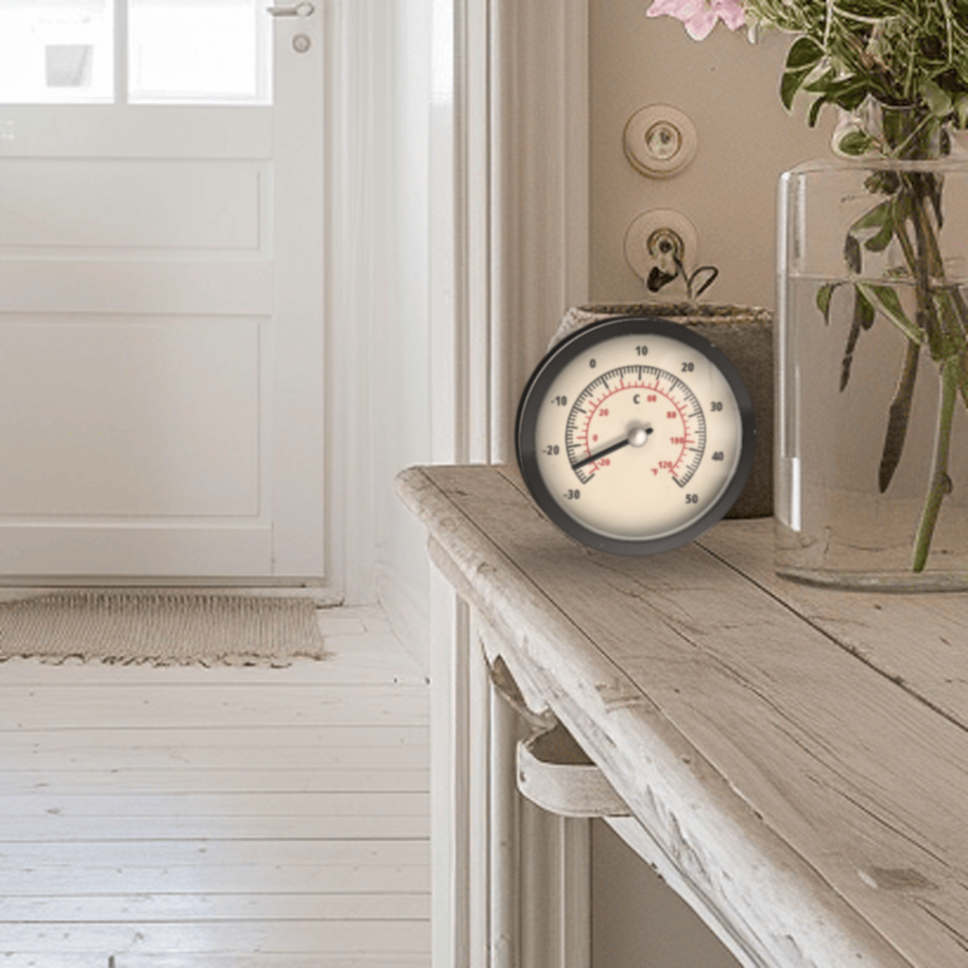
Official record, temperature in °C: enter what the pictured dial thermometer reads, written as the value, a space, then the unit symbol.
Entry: -25 °C
